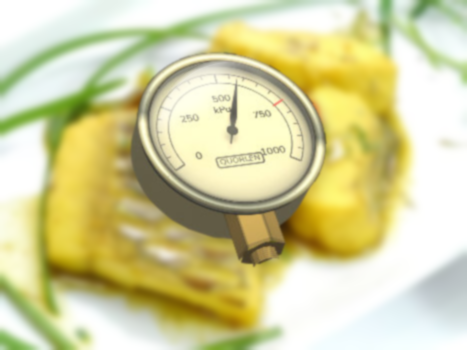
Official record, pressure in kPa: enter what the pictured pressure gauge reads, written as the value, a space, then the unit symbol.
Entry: 575 kPa
